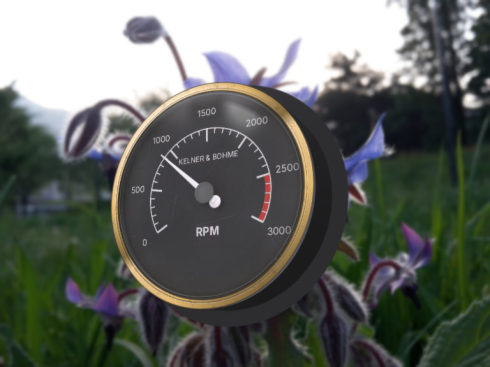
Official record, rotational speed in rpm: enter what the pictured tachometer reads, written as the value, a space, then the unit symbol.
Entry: 900 rpm
